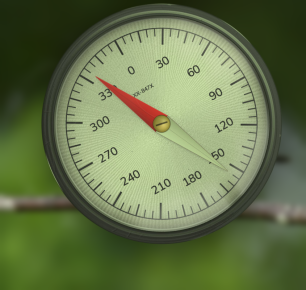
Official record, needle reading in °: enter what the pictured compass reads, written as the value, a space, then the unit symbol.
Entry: 335 °
